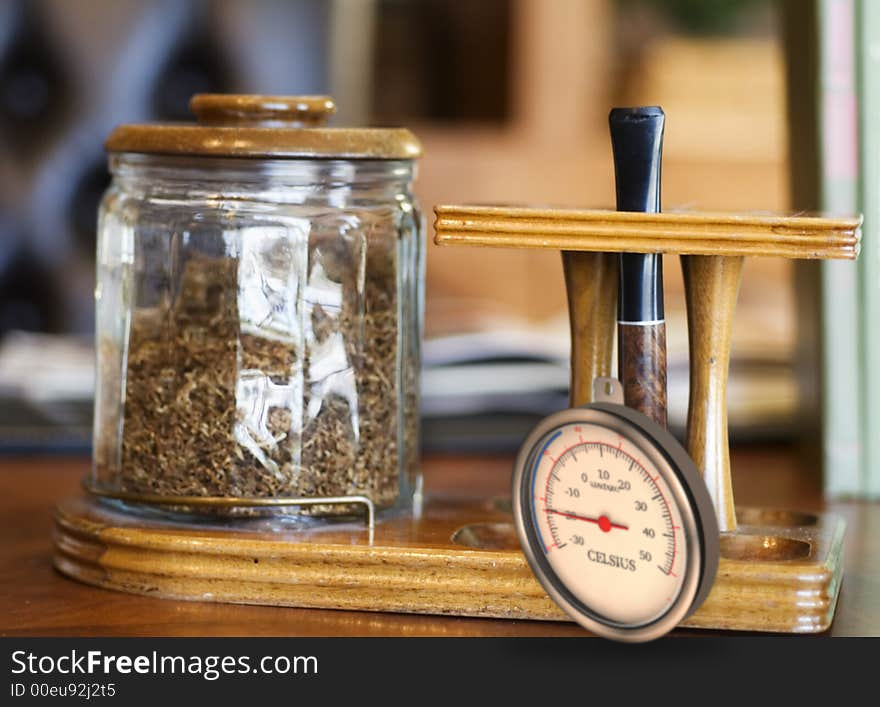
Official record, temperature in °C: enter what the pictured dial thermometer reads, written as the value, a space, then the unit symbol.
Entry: -20 °C
